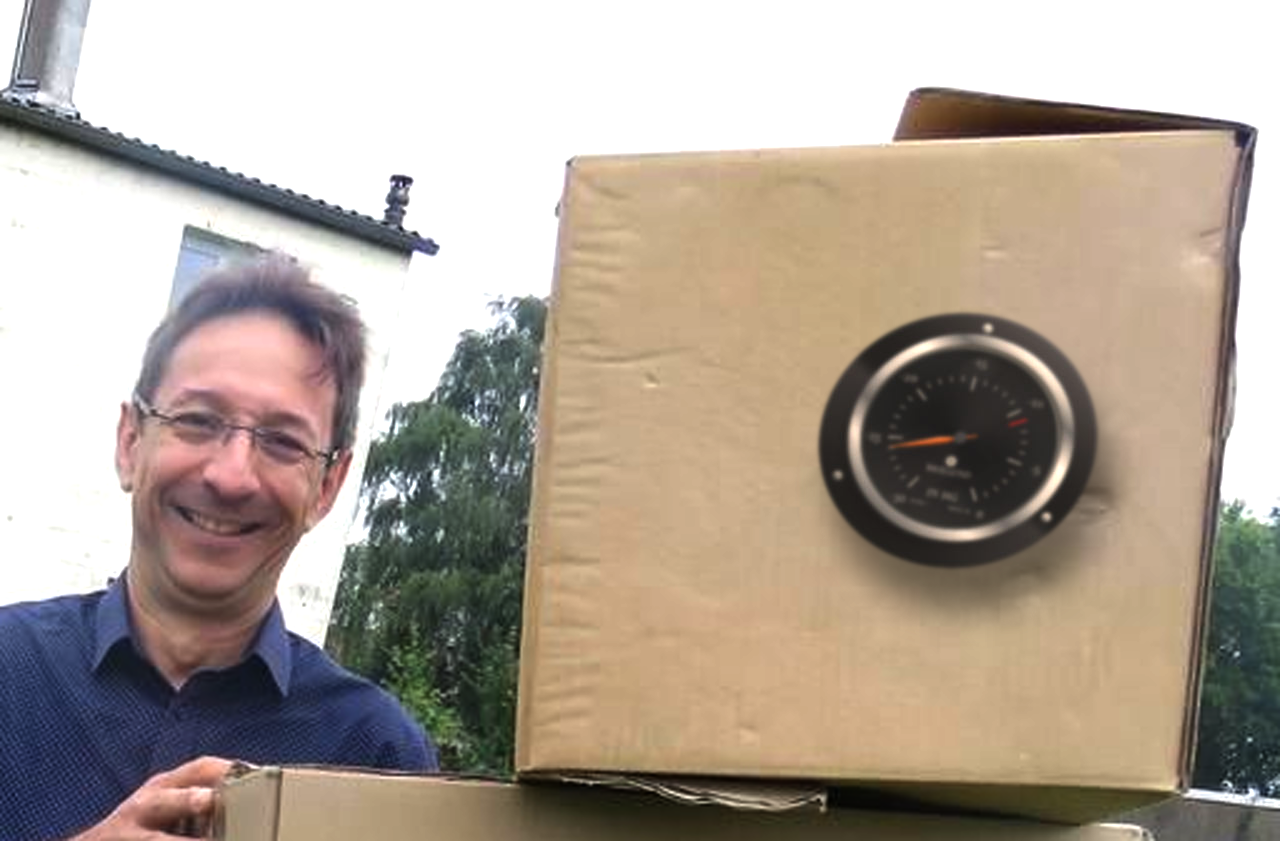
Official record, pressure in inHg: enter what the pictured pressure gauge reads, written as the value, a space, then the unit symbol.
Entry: -26 inHg
